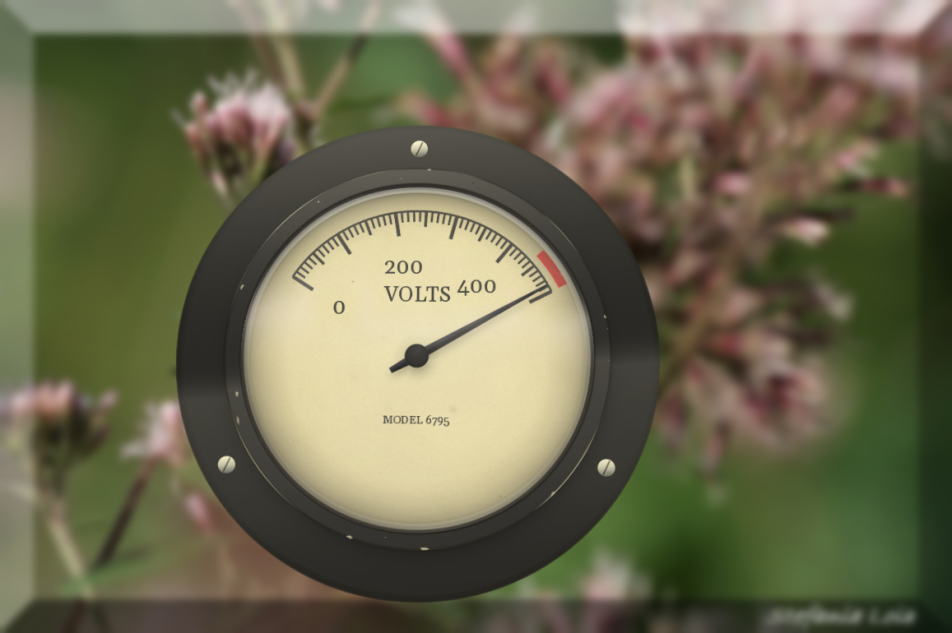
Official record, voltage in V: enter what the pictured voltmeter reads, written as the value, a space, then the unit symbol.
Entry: 490 V
